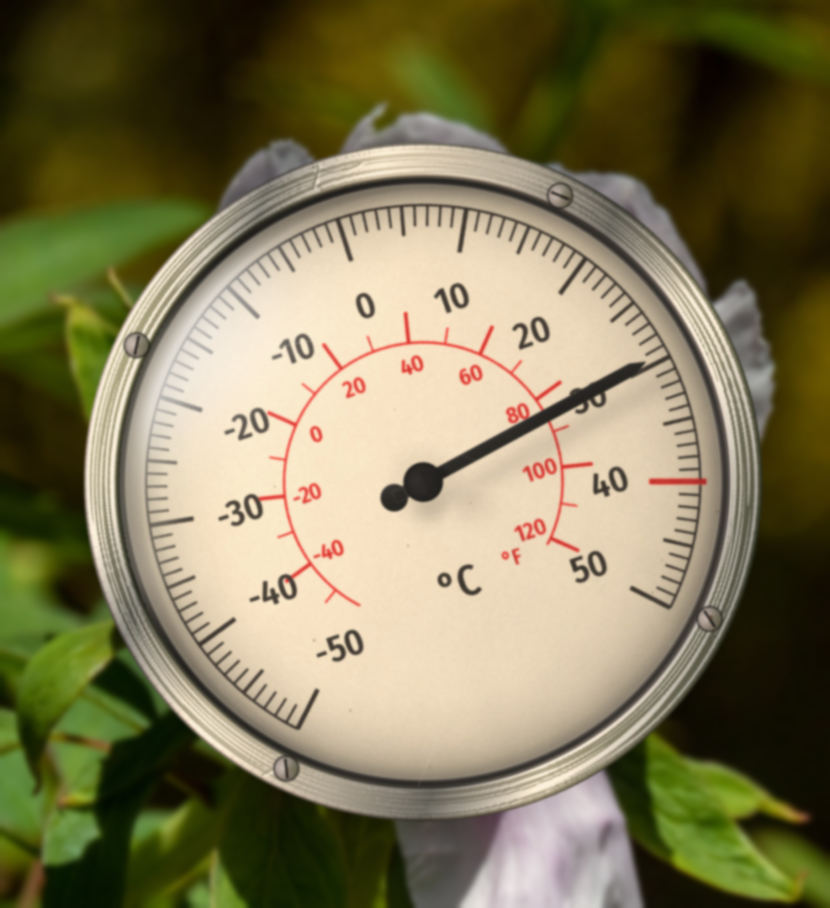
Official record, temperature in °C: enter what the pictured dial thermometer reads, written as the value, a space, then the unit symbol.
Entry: 29.5 °C
